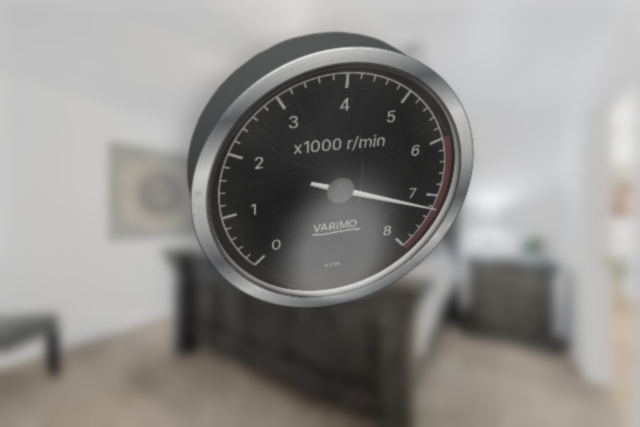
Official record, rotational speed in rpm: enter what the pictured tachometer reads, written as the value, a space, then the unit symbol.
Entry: 7200 rpm
